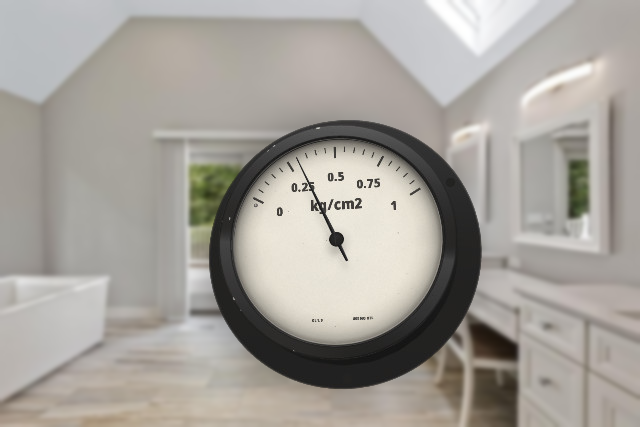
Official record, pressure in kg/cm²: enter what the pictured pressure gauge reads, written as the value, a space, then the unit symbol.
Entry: 0.3 kg/cm²
